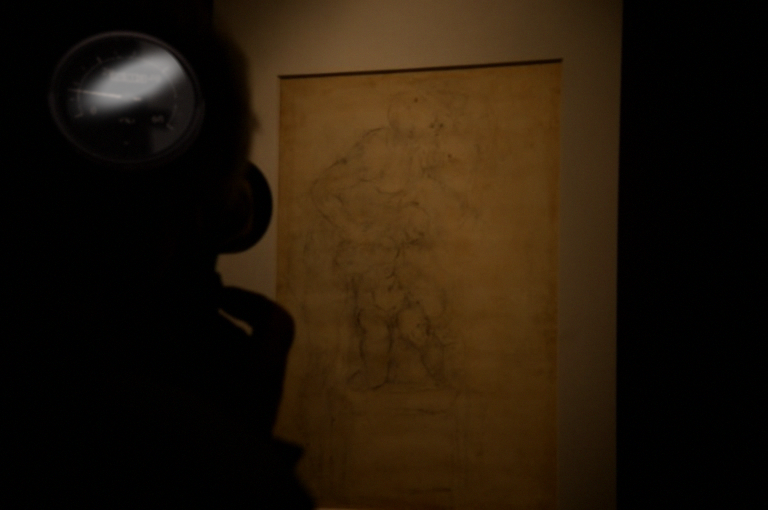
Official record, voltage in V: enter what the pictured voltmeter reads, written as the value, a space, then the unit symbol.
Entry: 7.5 V
